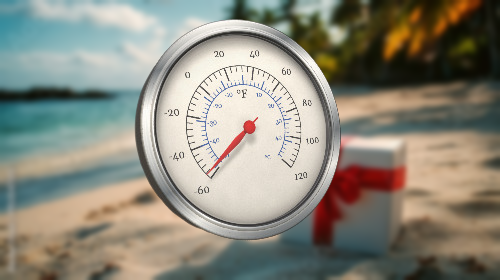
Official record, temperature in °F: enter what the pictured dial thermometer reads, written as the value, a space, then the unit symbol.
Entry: -56 °F
